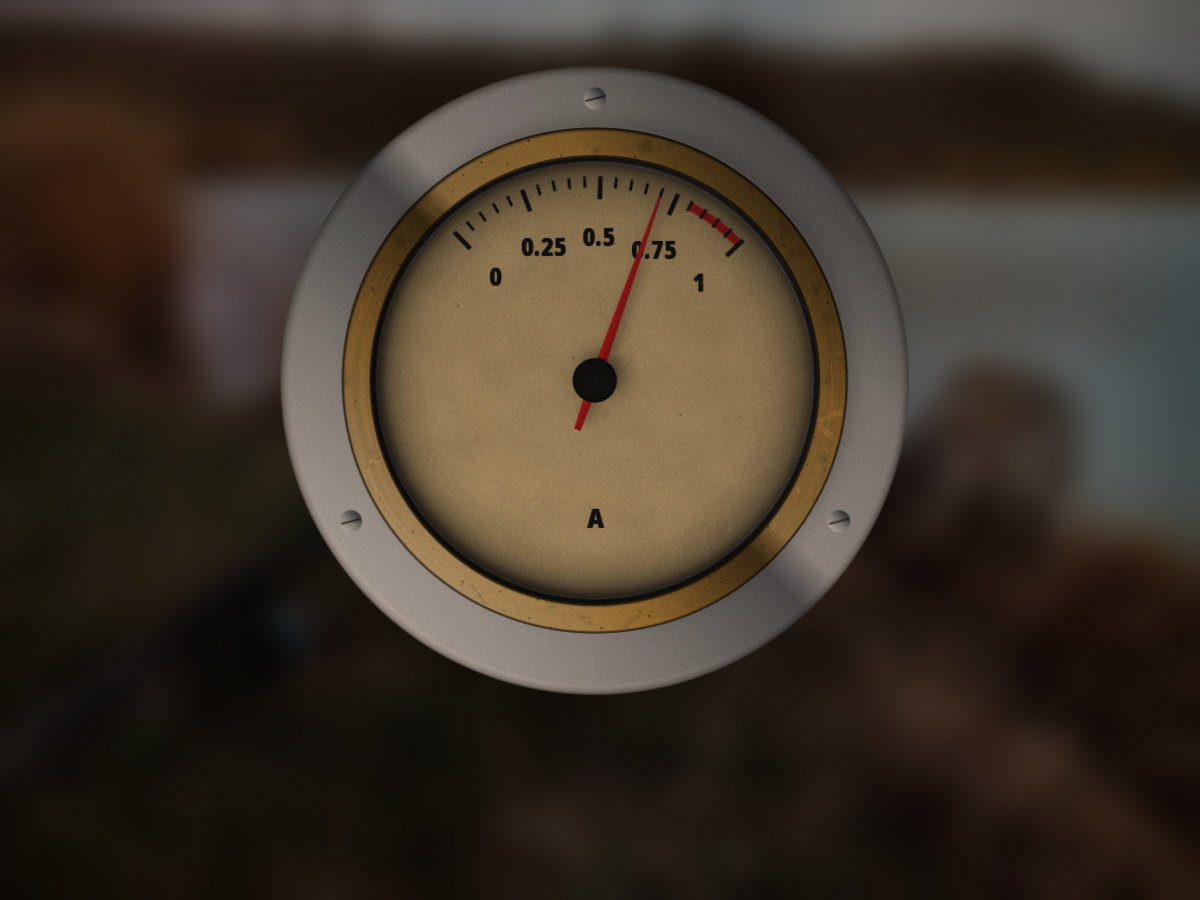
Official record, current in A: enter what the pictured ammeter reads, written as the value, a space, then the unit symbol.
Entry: 0.7 A
